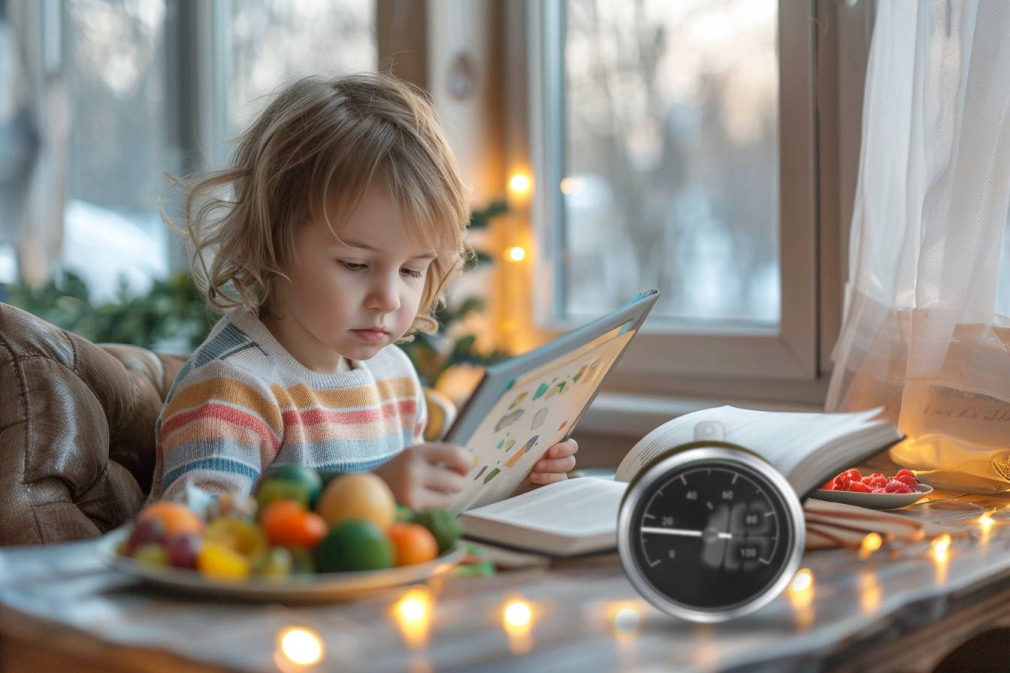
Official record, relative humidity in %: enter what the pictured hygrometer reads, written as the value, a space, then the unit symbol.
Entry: 15 %
